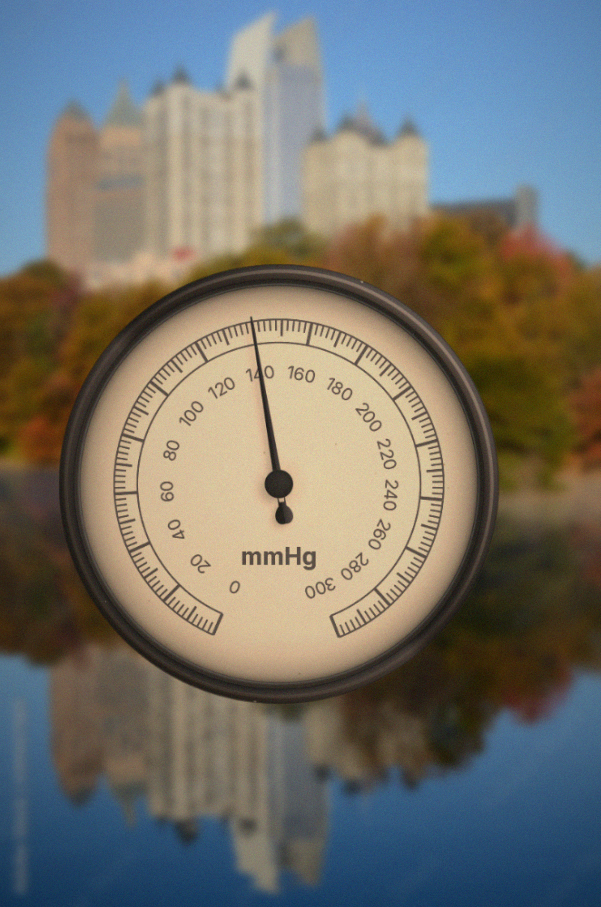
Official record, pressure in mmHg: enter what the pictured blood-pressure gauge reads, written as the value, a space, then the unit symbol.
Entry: 140 mmHg
